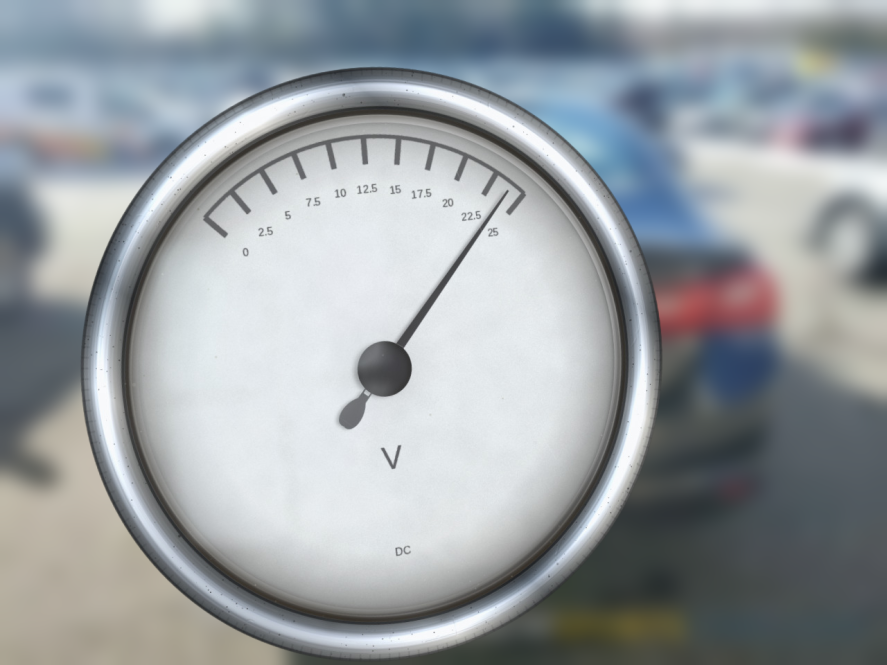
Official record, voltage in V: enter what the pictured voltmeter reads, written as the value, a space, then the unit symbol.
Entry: 23.75 V
